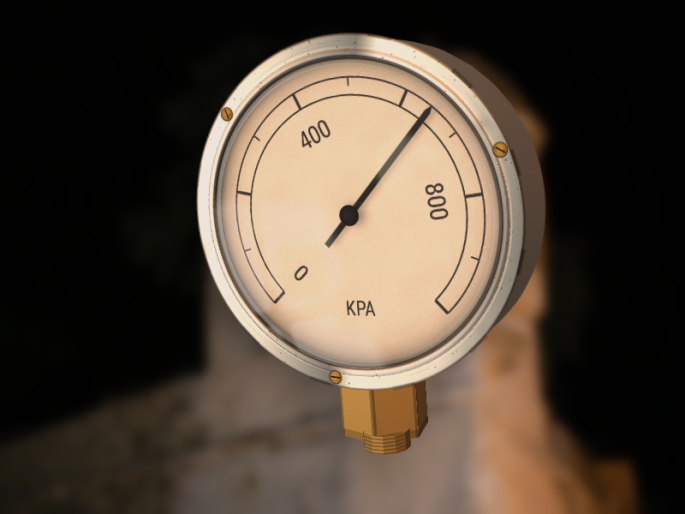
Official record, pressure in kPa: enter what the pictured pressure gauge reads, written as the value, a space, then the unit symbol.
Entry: 650 kPa
